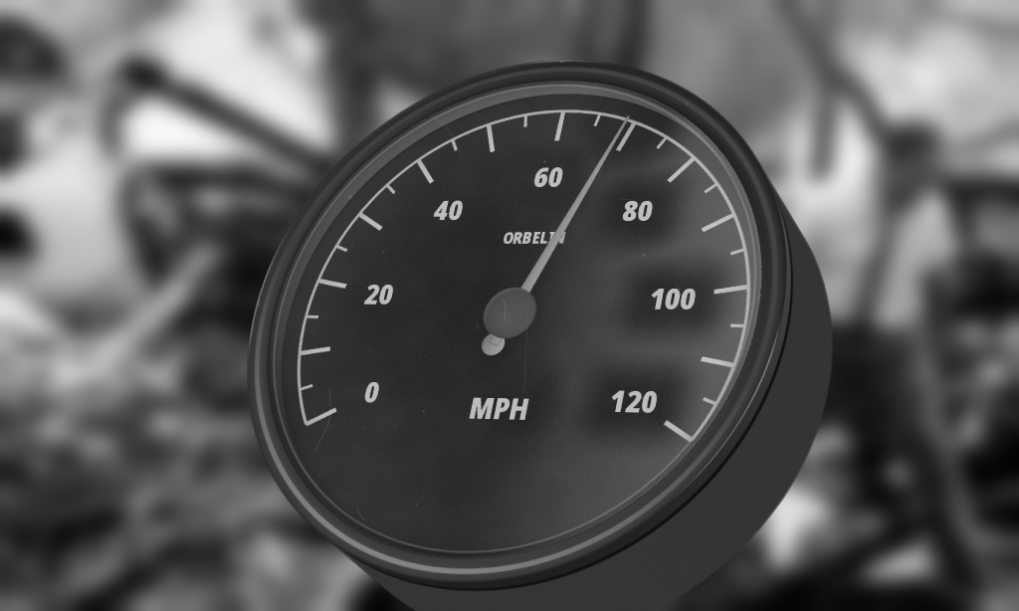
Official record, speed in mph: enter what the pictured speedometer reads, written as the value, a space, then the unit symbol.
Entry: 70 mph
